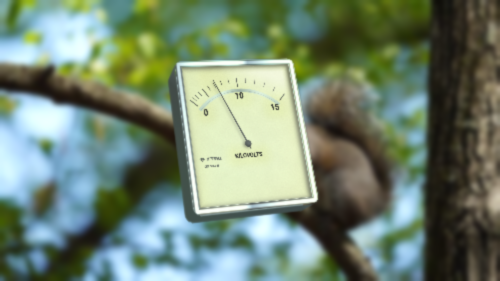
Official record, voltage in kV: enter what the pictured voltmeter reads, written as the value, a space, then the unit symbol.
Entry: 7 kV
